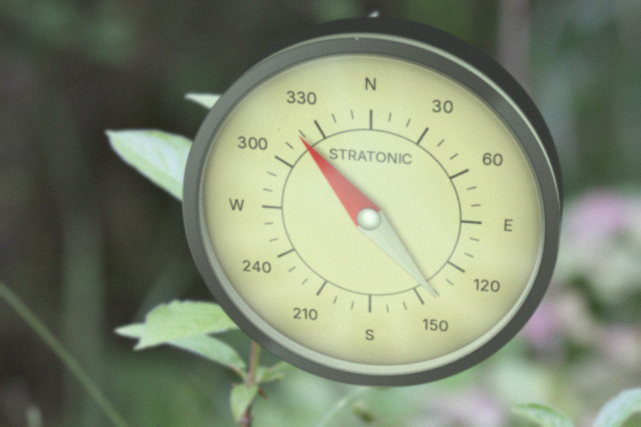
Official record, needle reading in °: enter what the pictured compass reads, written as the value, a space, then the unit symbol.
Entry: 320 °
